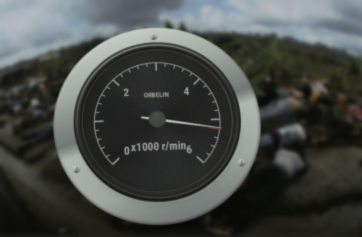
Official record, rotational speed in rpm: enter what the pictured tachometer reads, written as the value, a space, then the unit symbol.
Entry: 5200 rpm
